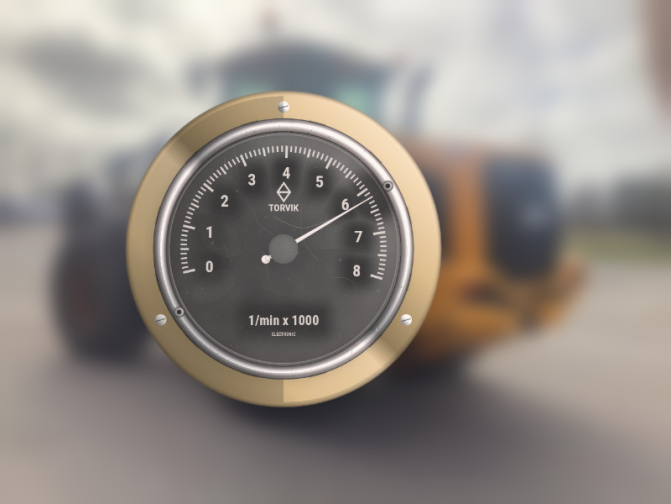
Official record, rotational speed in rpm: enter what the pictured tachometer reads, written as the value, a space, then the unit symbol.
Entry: 6200 rpm
